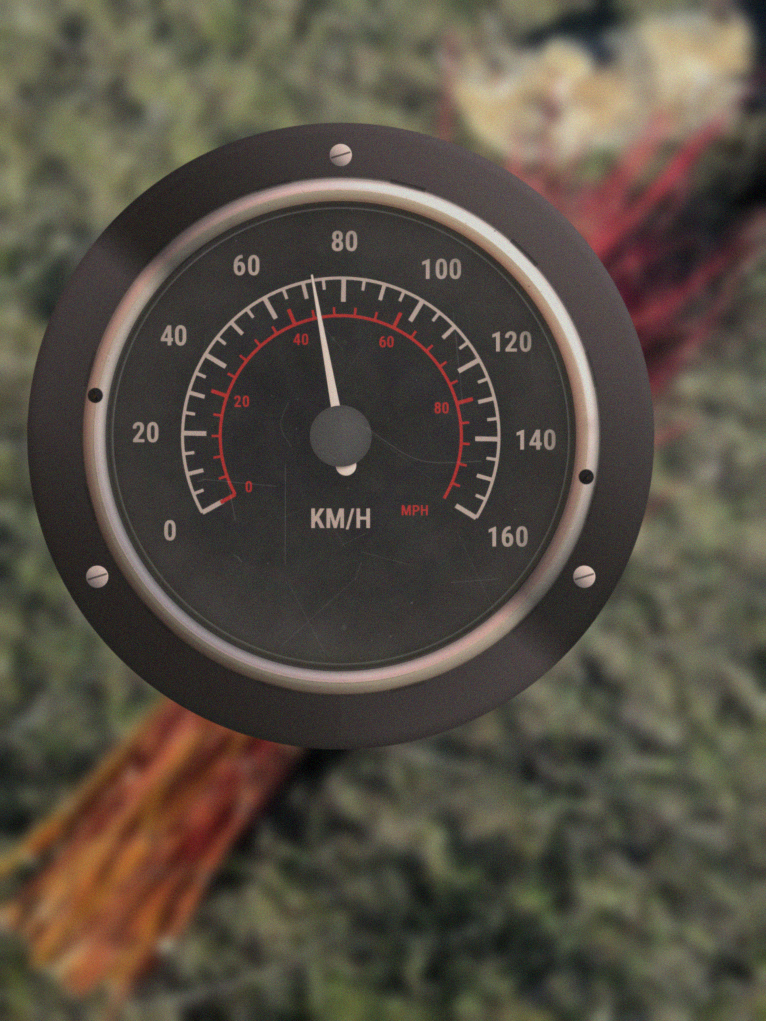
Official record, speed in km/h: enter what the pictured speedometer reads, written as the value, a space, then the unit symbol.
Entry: 72.5 km/h
